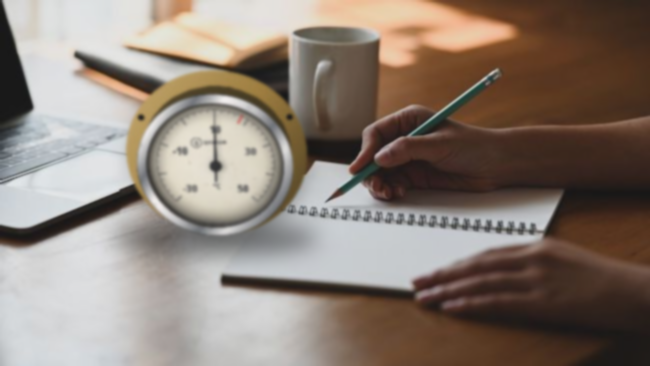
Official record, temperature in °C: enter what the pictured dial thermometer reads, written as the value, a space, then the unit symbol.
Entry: 10 °C
